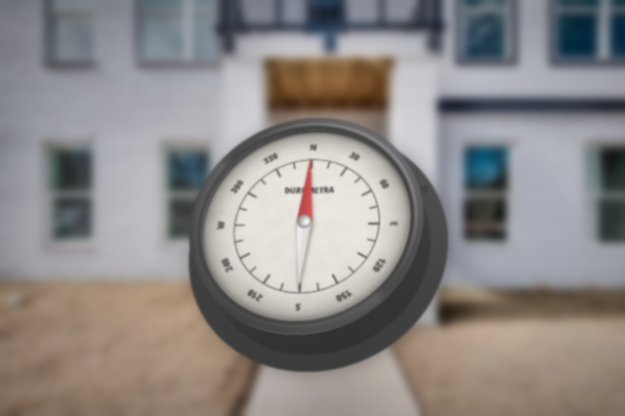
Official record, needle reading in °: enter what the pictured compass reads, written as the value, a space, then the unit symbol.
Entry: 0 °
